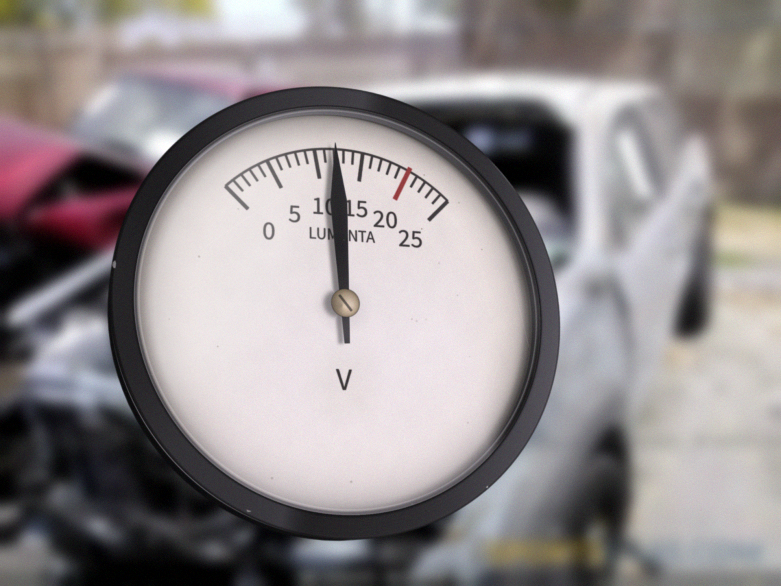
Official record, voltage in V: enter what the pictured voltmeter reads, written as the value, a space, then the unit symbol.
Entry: 12 V
